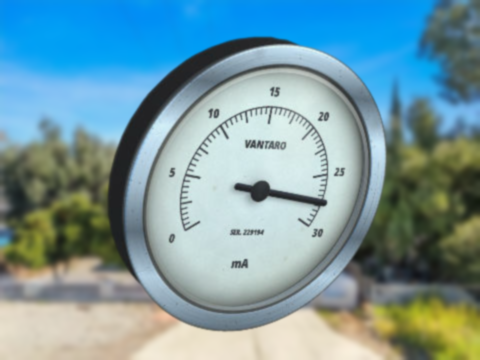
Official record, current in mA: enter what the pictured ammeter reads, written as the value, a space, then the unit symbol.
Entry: 27.5 mA
